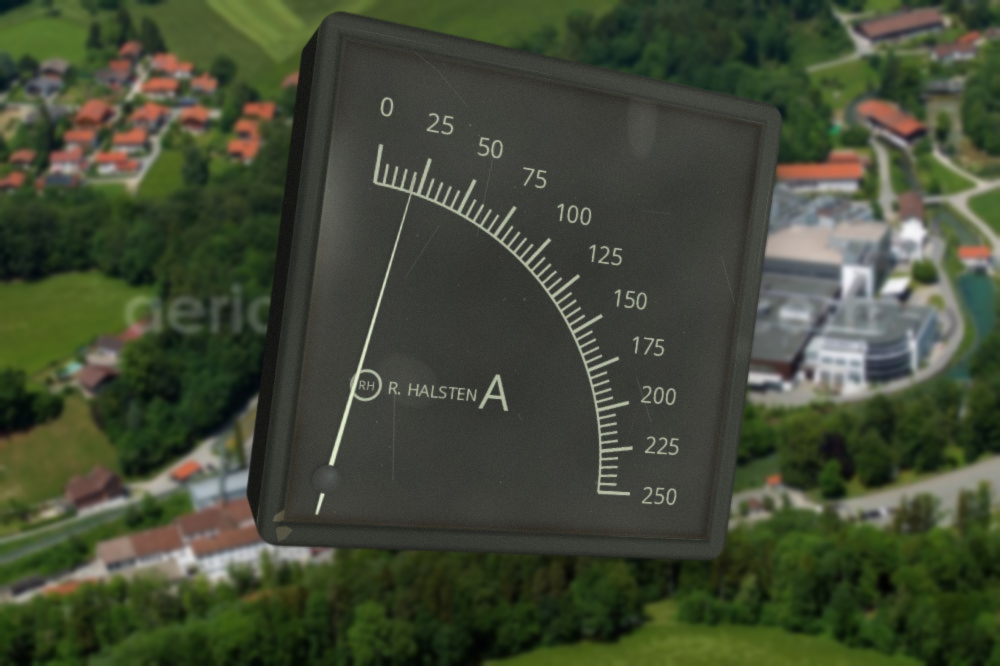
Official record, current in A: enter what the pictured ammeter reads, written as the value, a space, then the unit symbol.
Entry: 20 A
